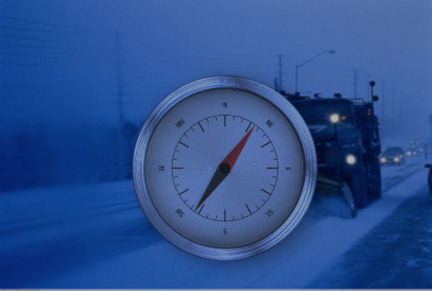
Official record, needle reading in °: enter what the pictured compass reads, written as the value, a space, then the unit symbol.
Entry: 35 °
